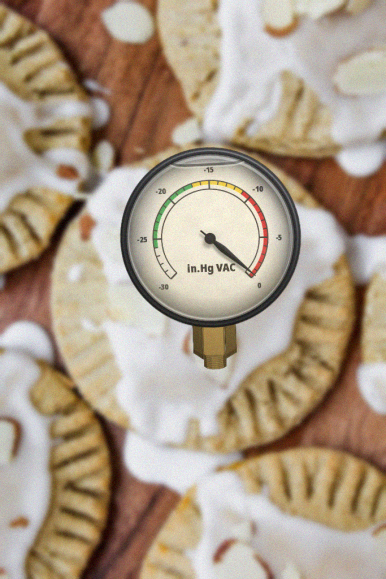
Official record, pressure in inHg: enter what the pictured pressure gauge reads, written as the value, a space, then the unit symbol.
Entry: -0.5 inHg
